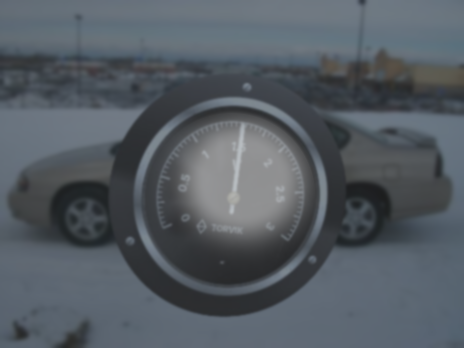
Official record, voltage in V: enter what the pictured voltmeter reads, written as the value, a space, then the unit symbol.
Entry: 1.5 V
